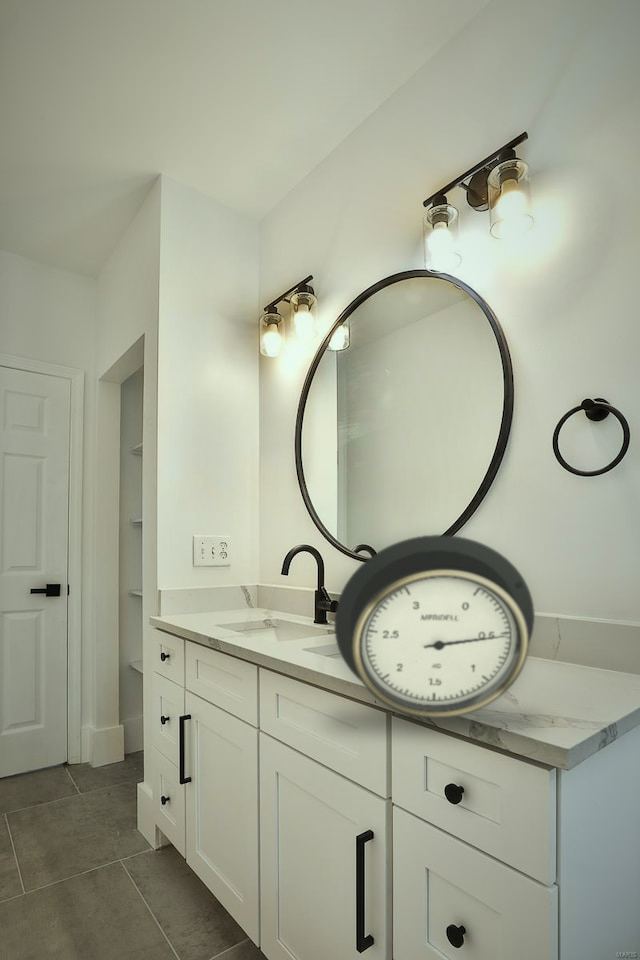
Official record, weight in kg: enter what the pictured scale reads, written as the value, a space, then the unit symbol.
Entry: 0.5 kg
